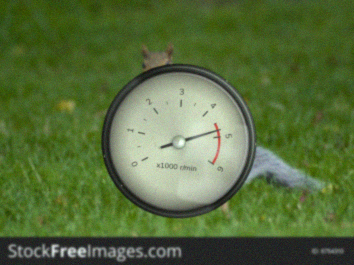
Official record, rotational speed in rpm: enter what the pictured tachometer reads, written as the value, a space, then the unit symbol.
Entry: 4750 rpm
